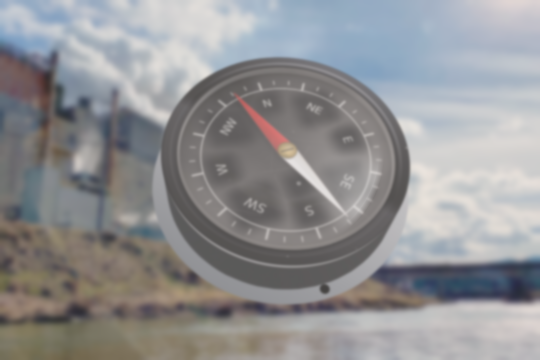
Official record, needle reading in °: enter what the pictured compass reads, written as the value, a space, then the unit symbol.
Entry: 340 °
